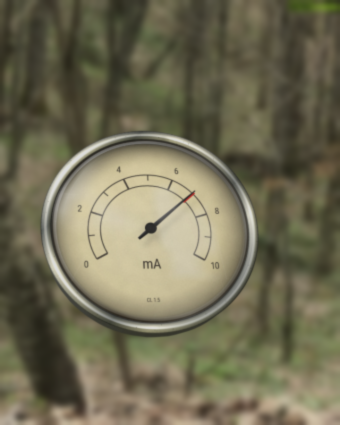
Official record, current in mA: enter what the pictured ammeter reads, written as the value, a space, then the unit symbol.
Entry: 7 mA
